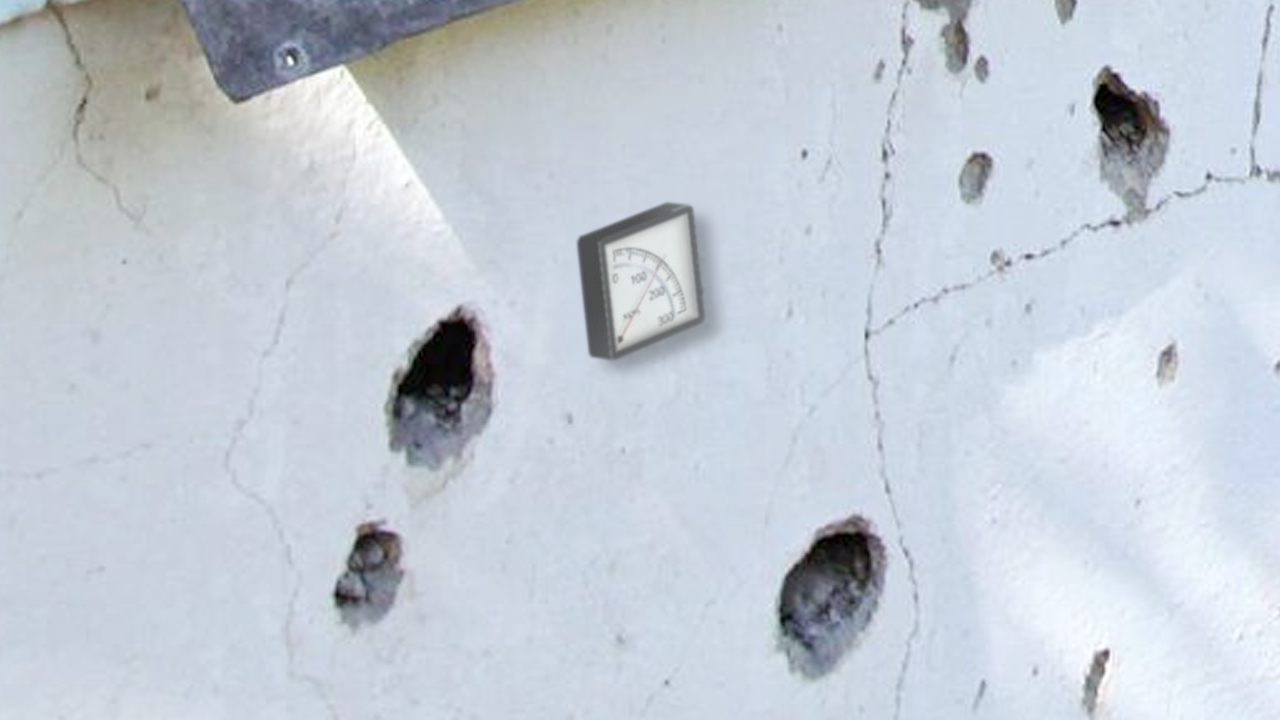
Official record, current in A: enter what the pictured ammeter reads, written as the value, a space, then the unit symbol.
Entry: 150 A
